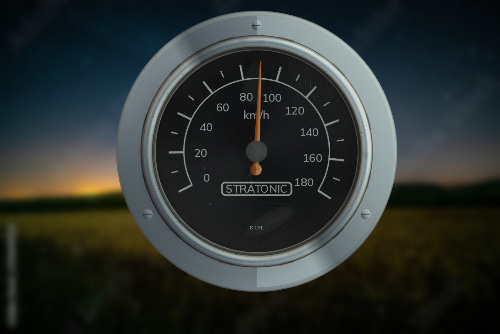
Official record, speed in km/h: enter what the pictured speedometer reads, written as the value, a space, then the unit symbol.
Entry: 90 km/h
